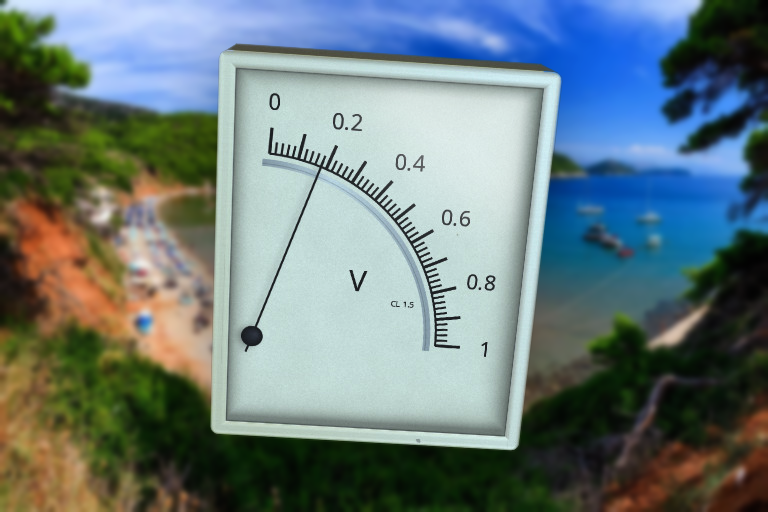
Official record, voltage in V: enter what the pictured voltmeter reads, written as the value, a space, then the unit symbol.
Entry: 0.18 V
